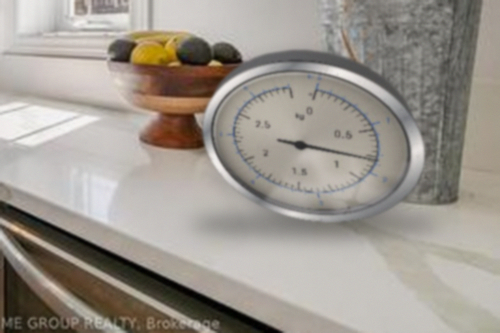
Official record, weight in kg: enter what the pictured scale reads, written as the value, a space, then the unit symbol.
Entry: 0.75 kg
